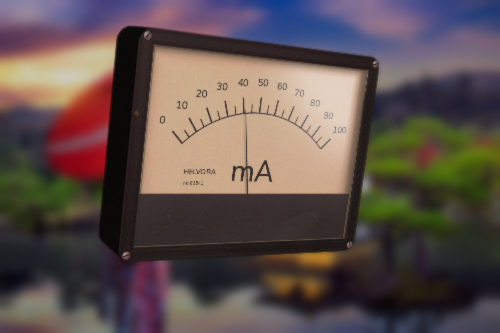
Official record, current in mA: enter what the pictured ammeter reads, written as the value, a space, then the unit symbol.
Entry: 40 mA
